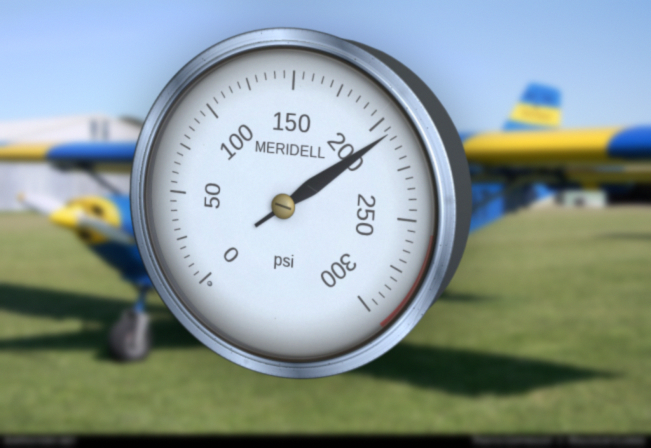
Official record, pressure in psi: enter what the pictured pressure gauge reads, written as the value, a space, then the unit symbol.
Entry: 207.5 psi
